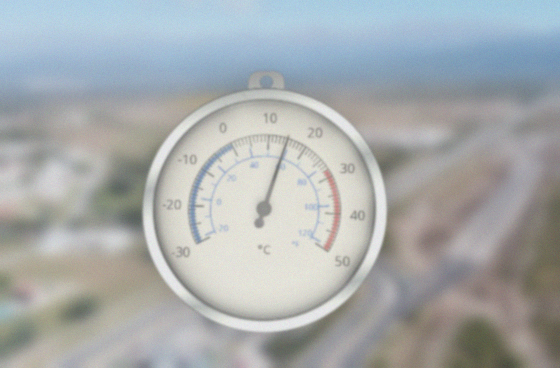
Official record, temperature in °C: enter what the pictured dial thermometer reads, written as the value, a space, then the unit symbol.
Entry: 15 °C
